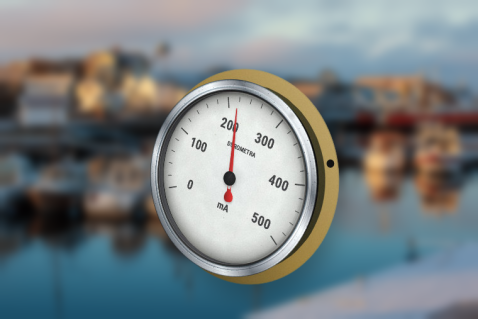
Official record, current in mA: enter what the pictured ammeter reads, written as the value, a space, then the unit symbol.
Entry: 220 mA
